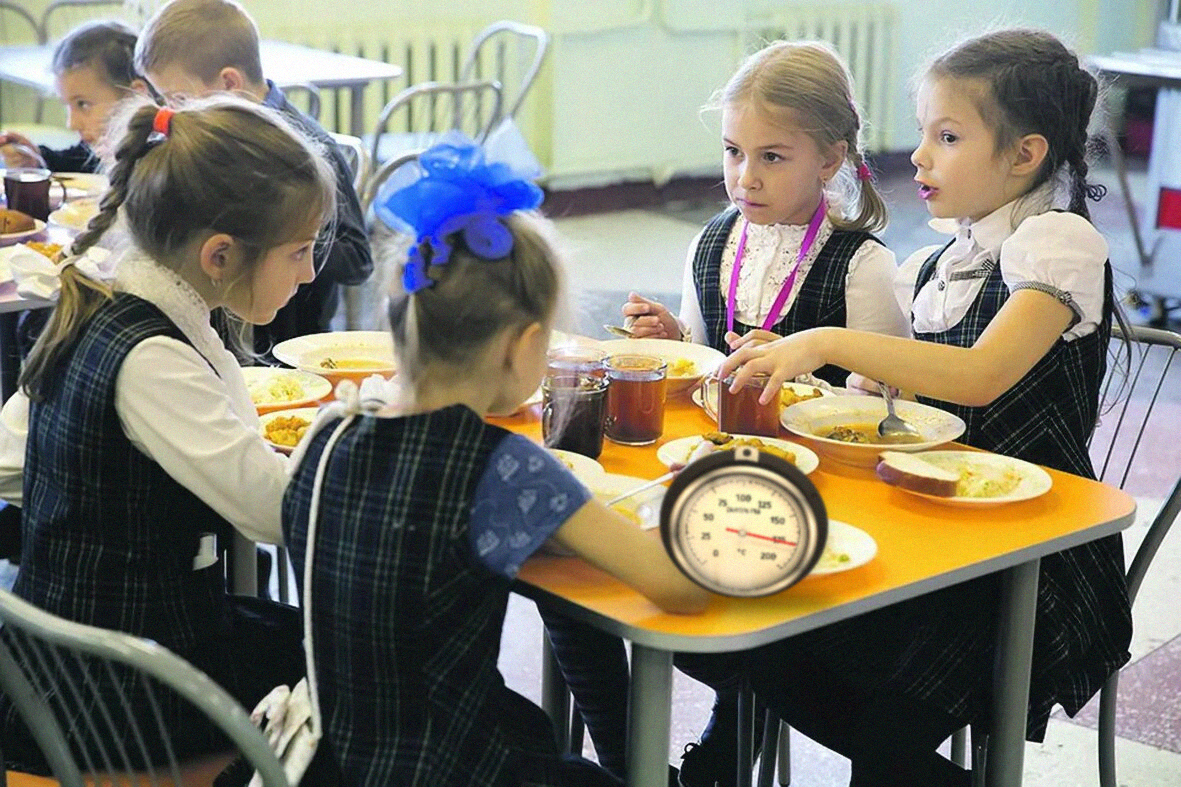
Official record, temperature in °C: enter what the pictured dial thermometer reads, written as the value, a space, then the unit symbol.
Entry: 175 °C
